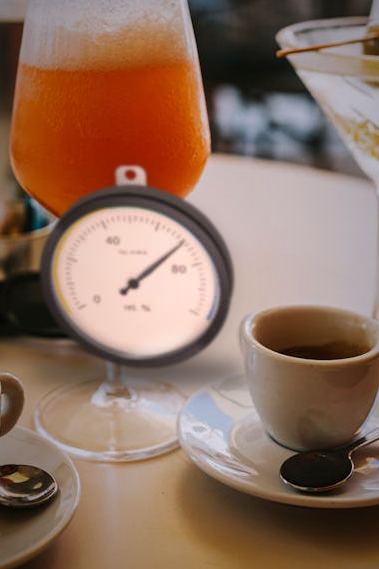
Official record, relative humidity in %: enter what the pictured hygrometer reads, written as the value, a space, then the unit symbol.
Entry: 70 %
